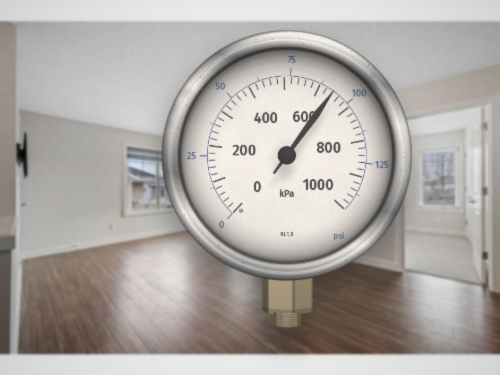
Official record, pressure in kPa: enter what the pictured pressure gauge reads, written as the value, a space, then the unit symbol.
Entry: 640 kPa
